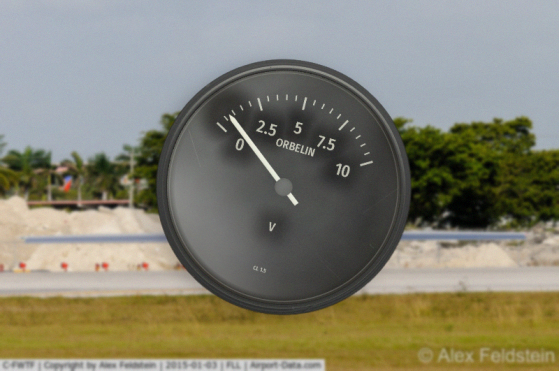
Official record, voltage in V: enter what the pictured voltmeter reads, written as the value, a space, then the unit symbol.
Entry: 0.75 V
